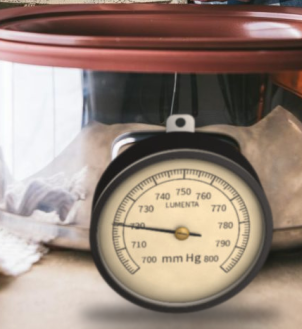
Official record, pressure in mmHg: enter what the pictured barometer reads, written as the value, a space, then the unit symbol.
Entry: 720 mmHg
